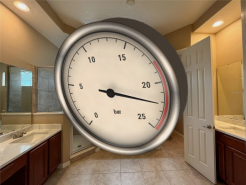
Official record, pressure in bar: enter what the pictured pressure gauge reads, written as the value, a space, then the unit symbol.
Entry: 22 bar
